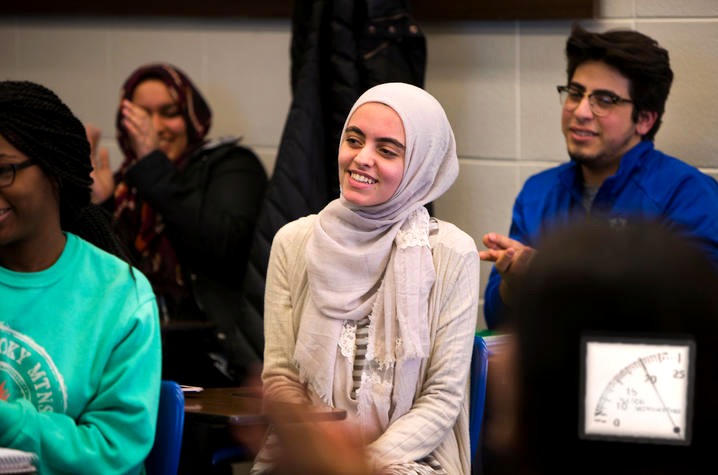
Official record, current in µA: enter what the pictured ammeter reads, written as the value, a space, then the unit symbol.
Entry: 20 µA
